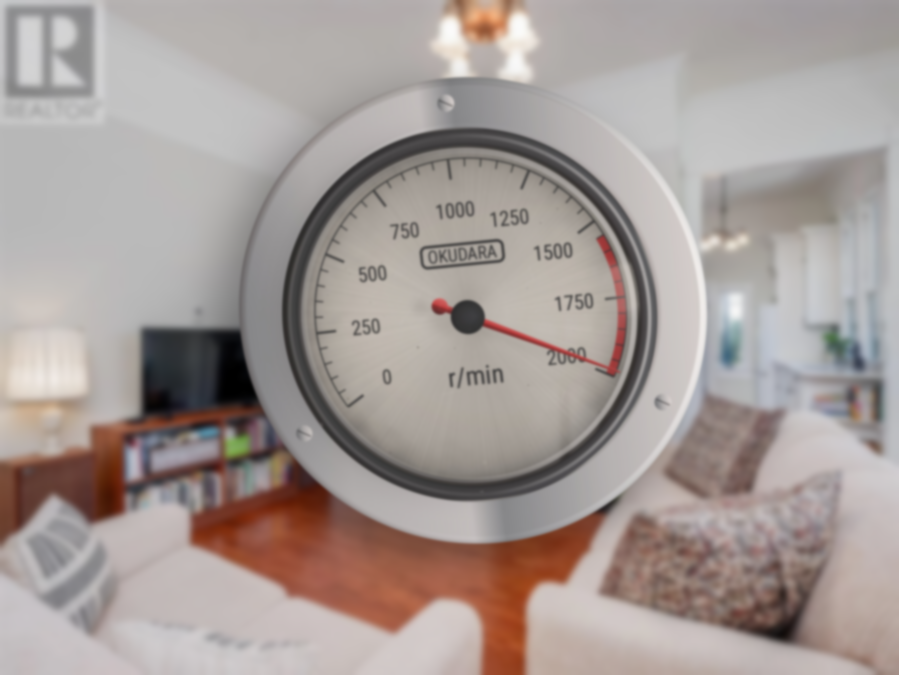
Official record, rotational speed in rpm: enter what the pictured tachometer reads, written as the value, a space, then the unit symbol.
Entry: 1975 rpm
